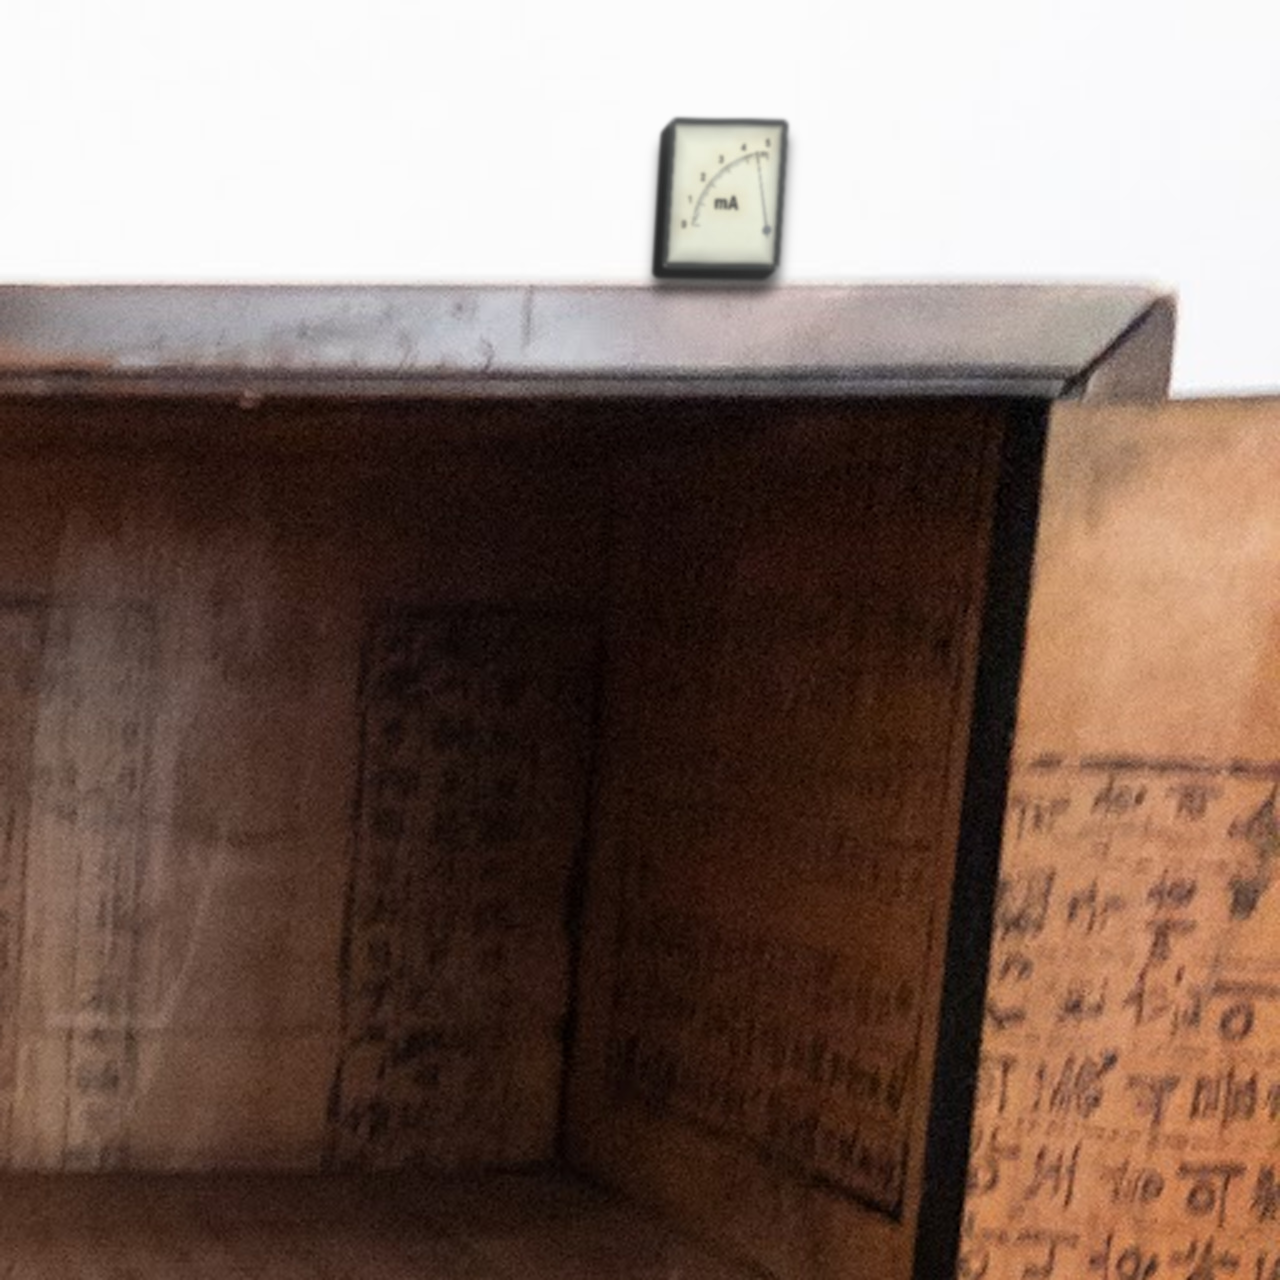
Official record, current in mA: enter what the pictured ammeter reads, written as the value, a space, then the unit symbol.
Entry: 4.5 mA
